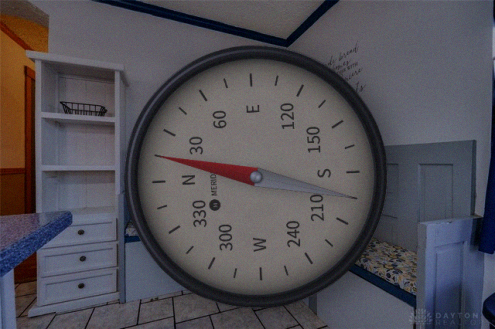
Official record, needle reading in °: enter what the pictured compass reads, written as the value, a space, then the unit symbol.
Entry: 15 °
